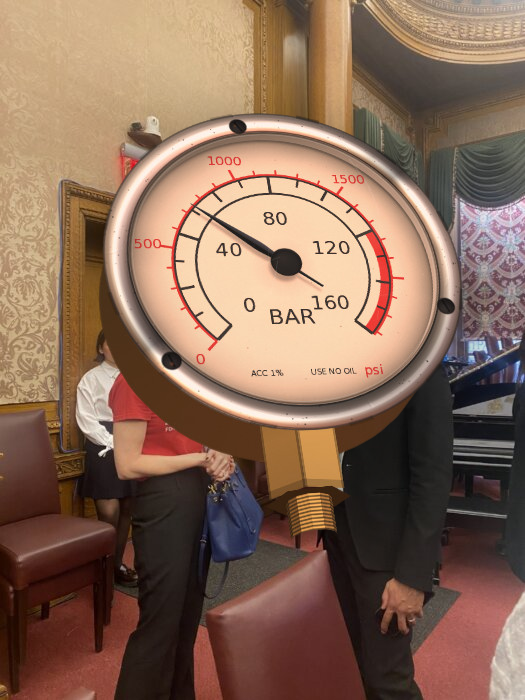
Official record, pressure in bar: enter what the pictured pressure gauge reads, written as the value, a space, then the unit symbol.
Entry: 50 bar
